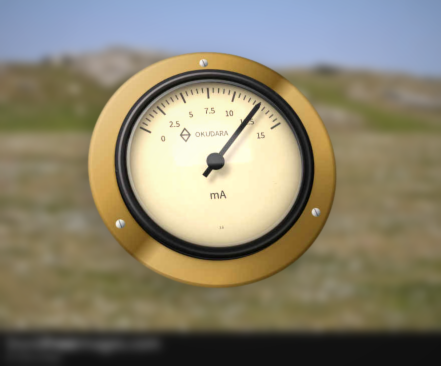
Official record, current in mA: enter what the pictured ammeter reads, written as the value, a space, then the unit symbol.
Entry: 12.5 mA
